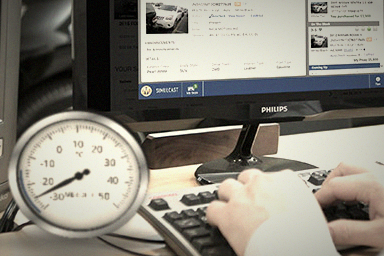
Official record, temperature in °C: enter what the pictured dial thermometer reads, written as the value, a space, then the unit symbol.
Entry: -25 °C
